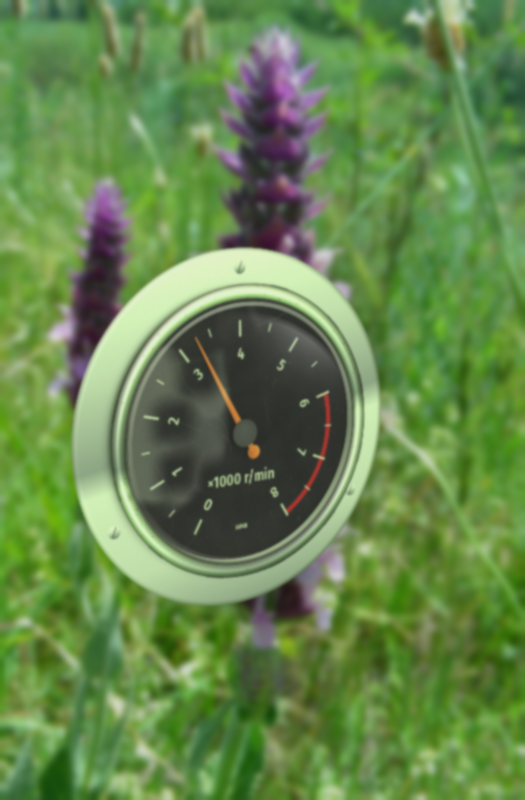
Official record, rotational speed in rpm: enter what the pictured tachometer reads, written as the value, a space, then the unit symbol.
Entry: 3250 rpm
